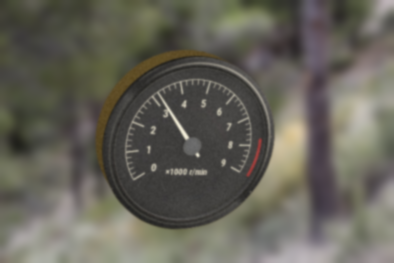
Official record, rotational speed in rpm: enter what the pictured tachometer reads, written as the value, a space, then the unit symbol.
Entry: 3200 rpm
